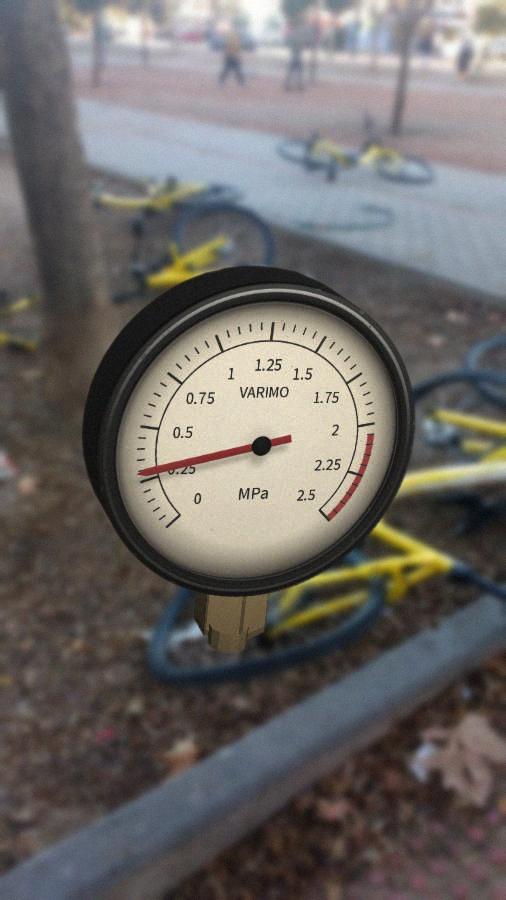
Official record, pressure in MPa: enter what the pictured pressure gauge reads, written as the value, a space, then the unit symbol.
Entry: 0.3 MPa
